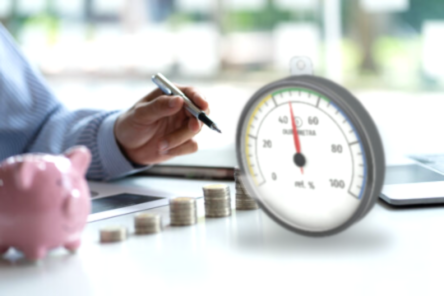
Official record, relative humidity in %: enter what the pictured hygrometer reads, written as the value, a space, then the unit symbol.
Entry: 48 %
